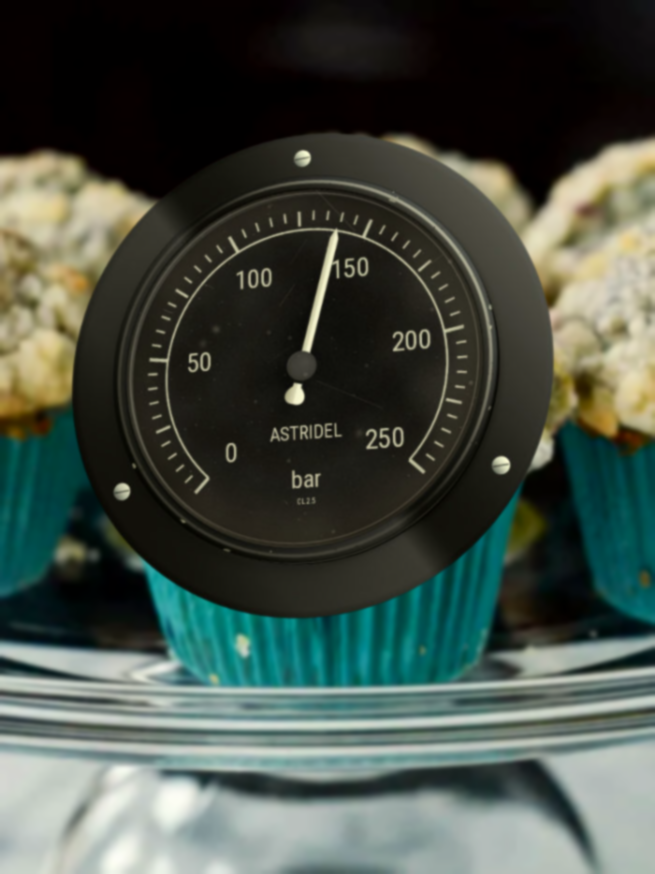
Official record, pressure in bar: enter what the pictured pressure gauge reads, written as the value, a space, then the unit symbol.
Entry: 140 bar
